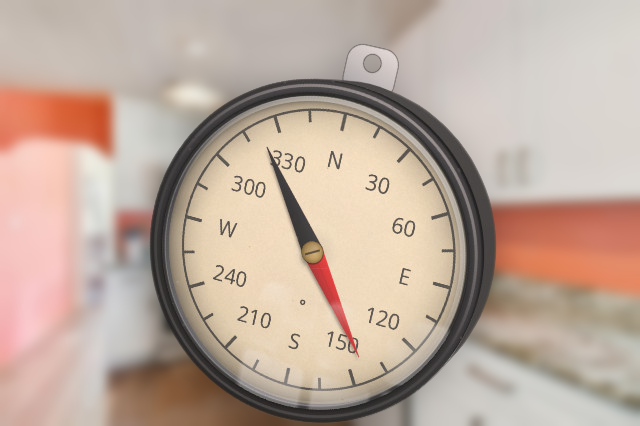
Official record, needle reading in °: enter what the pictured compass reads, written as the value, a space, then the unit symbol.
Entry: 142.5 °
